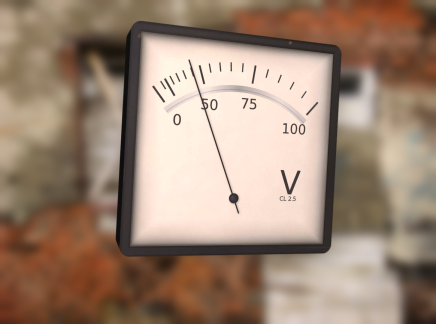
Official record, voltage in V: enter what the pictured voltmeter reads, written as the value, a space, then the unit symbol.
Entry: 45 V
